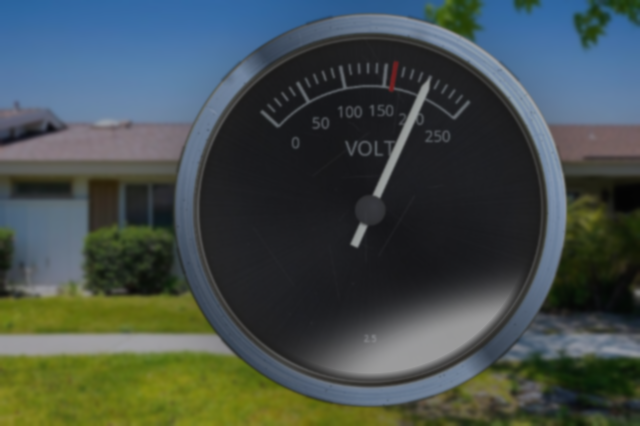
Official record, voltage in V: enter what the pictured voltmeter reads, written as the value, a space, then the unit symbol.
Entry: 200 V
